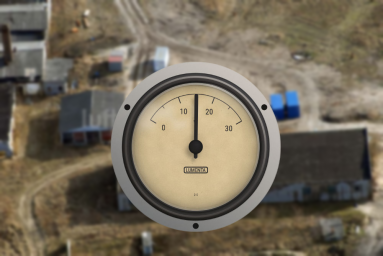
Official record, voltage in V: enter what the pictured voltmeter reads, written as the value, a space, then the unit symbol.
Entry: 15 V
